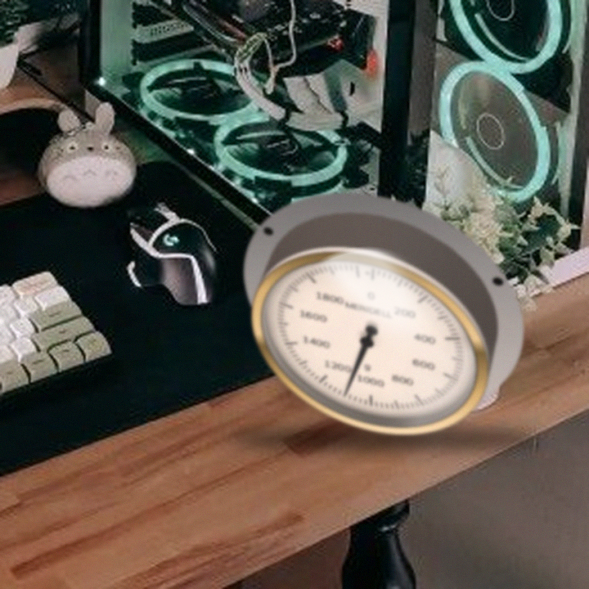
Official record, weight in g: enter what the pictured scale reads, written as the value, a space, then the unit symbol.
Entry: 1100 g
